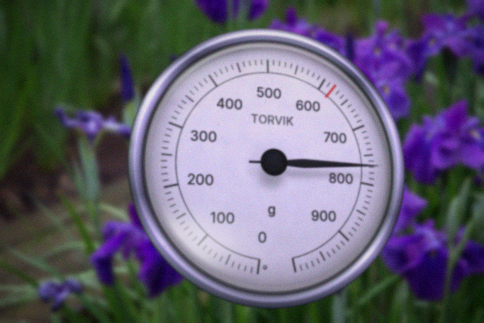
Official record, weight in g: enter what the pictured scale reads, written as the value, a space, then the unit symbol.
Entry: 770 g
